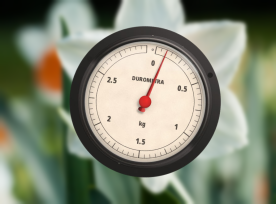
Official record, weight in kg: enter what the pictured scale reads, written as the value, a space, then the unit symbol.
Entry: 0.1 kg
